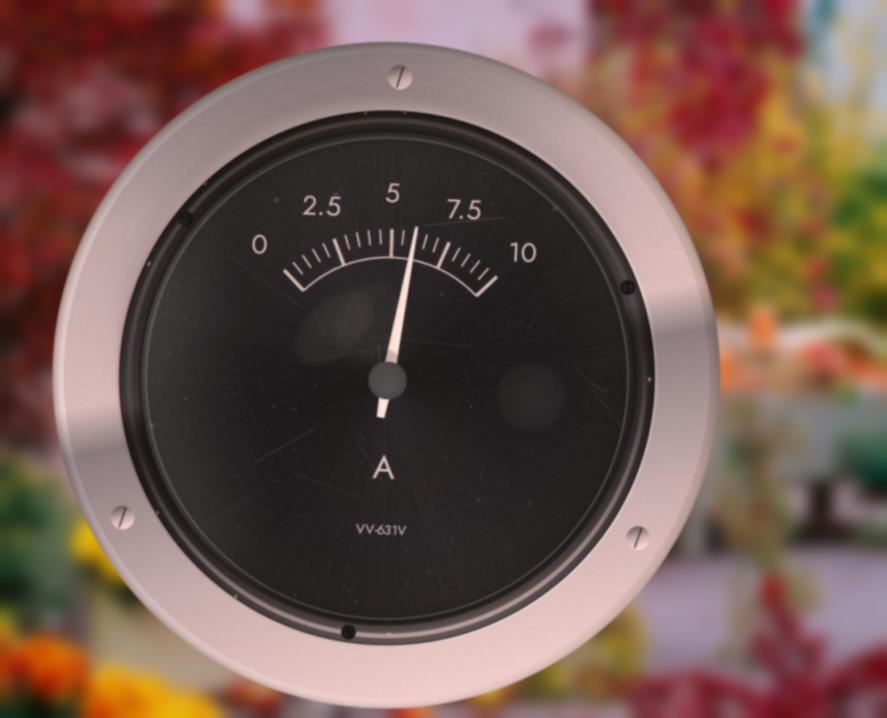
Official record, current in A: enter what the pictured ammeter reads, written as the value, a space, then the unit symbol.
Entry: 6 A
